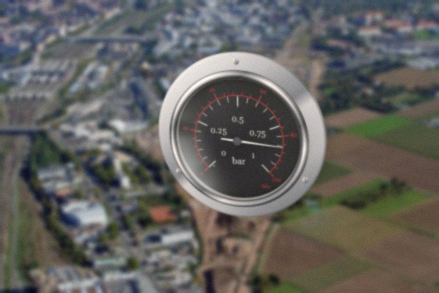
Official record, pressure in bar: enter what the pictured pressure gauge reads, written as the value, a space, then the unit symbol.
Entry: 0.85 bar
